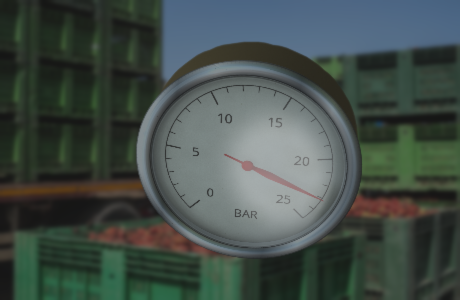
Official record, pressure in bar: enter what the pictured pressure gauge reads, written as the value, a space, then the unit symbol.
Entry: 23 bar
